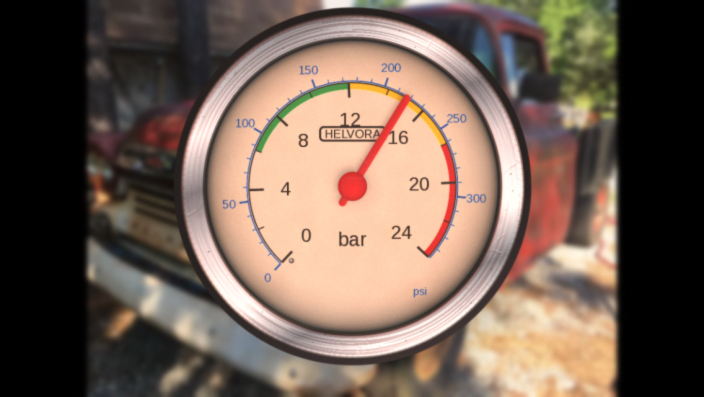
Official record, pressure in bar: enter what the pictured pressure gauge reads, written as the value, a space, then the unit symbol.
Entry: 15 bar
